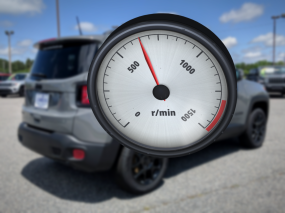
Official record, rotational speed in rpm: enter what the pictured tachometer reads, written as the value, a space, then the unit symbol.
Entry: 650 rpm
